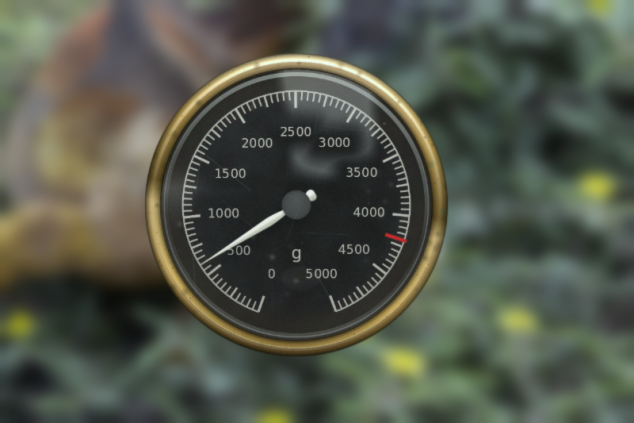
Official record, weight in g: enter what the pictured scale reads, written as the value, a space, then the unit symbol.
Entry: 600 g
